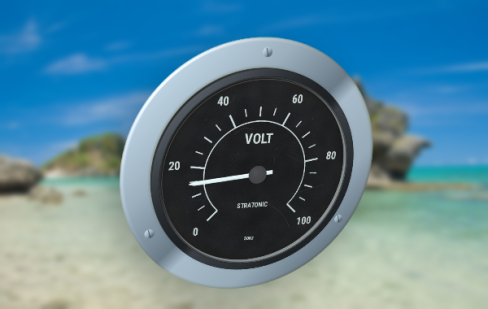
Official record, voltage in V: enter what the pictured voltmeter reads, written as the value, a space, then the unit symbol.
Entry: 15 V
